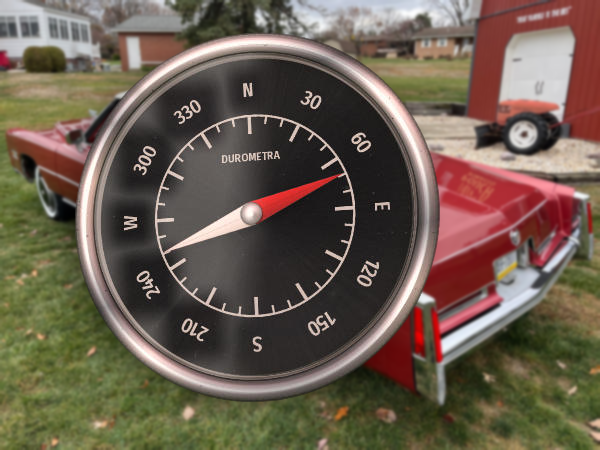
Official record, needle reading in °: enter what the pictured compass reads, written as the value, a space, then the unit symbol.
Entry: 70 °
